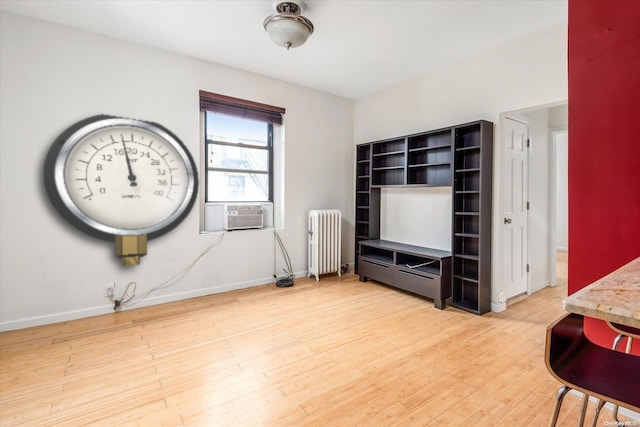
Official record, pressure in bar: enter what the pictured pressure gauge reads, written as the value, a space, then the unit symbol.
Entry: 18 bar
